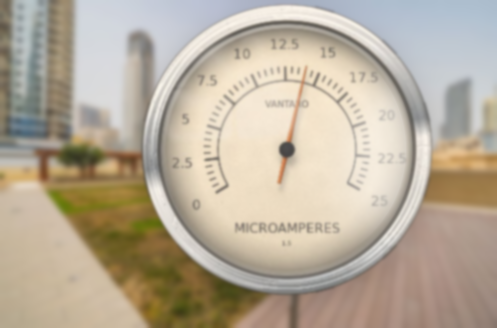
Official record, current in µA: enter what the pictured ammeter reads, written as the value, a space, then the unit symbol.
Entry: 14 µA
